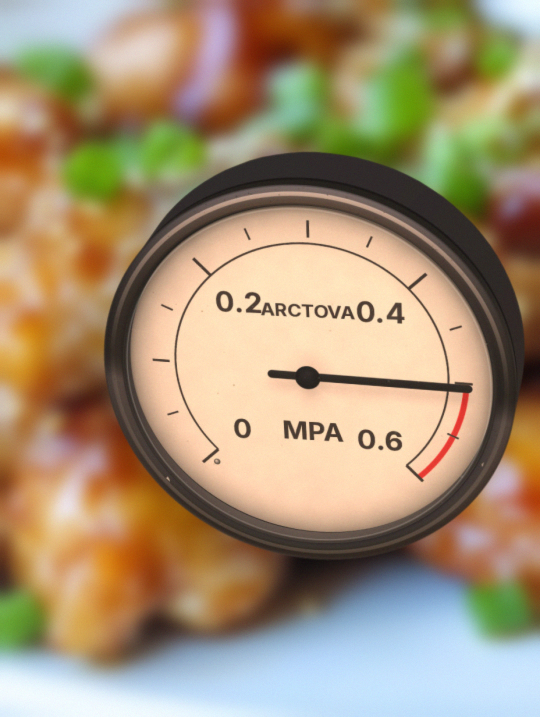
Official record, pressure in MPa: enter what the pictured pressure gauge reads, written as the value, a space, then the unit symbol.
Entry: 0.5 MPa
